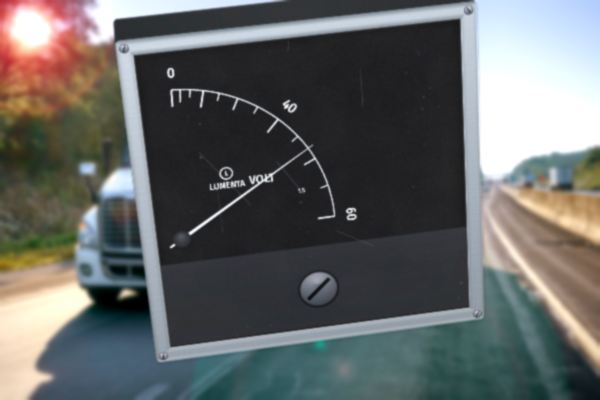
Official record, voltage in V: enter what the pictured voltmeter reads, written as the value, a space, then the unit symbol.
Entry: 47.5 V
